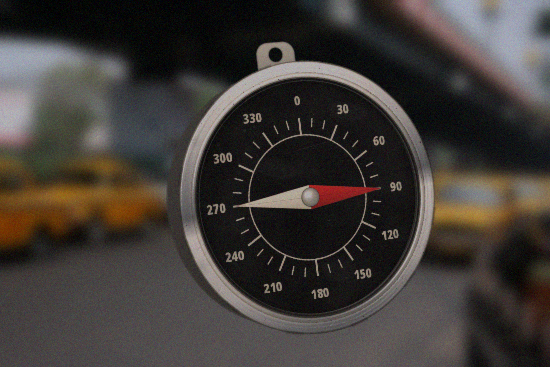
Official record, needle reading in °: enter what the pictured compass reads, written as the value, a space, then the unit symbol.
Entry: 90 °
